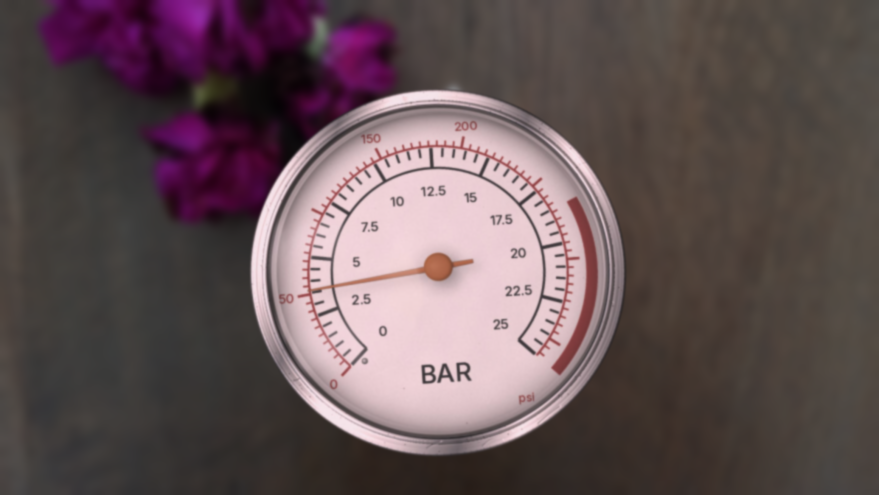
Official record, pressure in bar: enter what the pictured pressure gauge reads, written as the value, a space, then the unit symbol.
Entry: 3.5 bar
